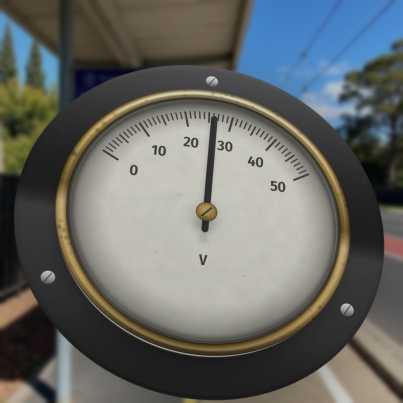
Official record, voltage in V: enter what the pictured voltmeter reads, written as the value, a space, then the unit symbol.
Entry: 26 V
